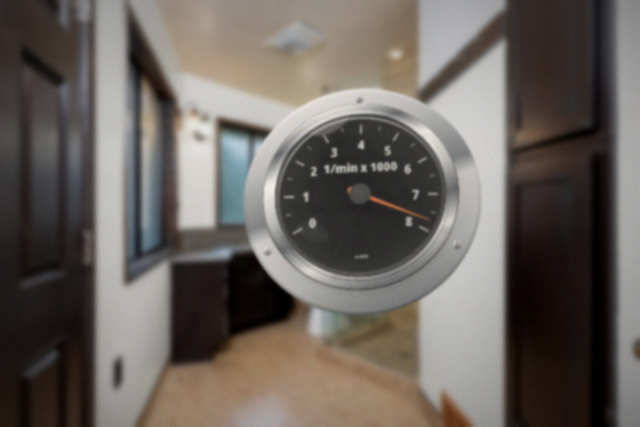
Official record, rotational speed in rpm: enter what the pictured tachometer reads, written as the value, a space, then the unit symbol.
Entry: 7750 rpm
